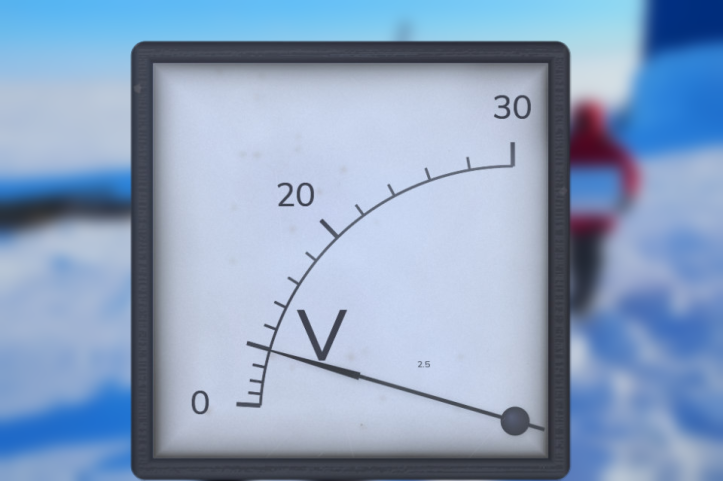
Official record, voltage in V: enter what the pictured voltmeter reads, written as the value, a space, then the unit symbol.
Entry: 10 V
